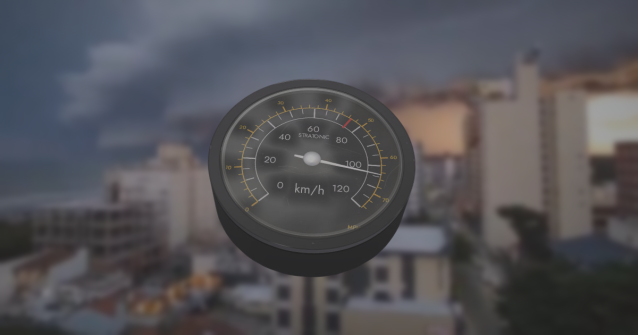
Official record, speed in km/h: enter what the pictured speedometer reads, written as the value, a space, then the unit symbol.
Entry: 105 km/h
